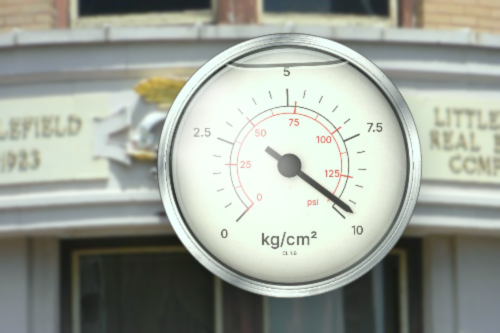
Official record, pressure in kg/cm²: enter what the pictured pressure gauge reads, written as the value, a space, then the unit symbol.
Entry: 9.75 kg/cm²
